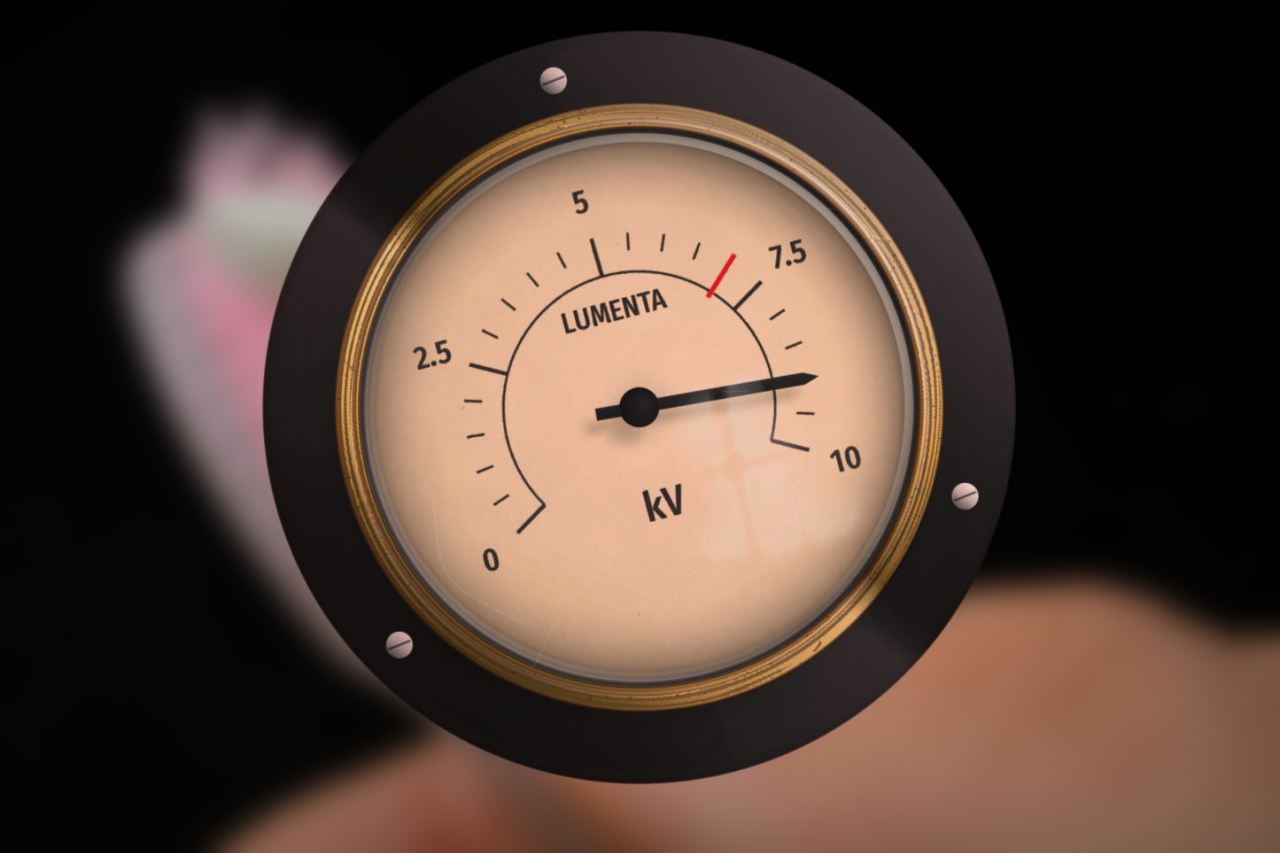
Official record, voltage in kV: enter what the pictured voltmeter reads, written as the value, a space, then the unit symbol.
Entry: 9 kV
